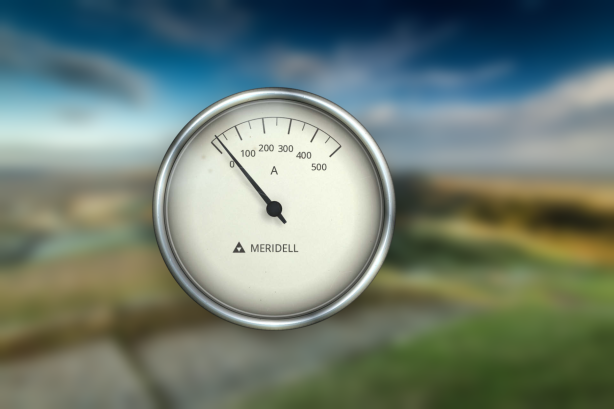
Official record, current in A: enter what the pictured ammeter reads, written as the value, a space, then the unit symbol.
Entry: 25 A
